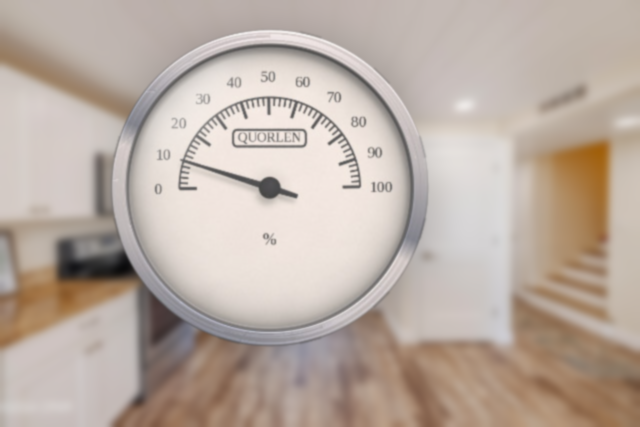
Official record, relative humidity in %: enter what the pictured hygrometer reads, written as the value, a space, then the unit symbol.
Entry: 10 %
